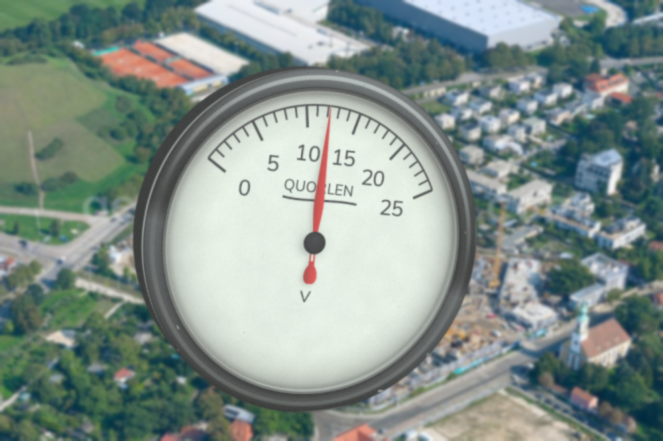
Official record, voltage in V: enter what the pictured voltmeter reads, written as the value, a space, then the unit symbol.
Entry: 12 V
